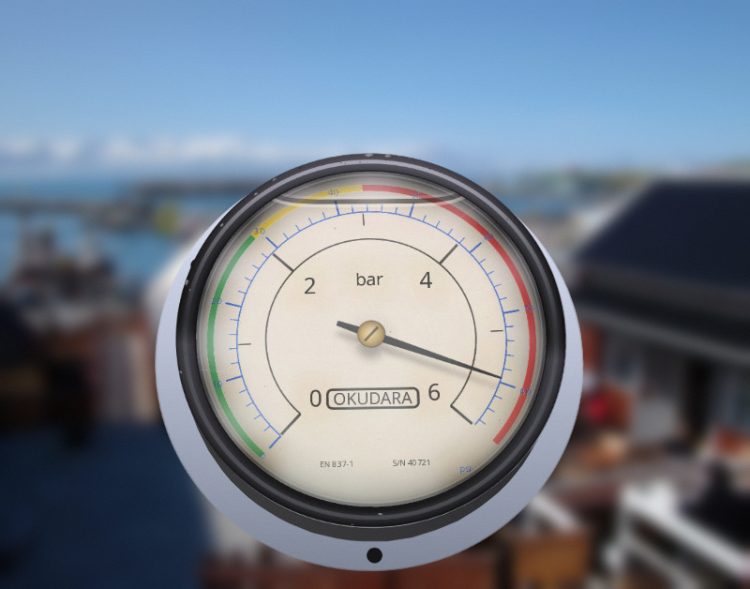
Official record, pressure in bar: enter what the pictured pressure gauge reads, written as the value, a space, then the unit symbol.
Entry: 5.5 bar
